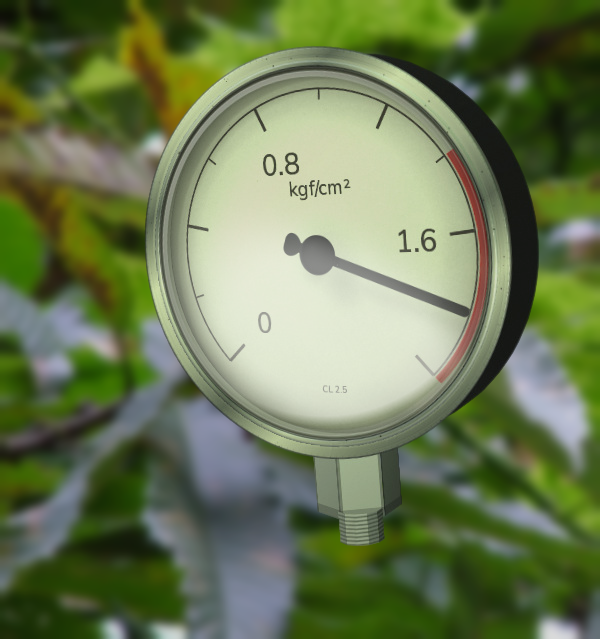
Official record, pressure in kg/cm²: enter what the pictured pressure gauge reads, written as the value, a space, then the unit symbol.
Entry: 1.8 kg/cm²
